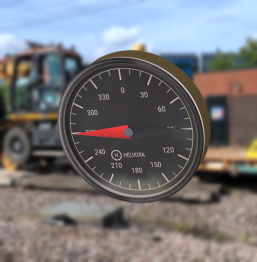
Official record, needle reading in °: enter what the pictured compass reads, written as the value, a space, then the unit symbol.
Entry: 270 °
